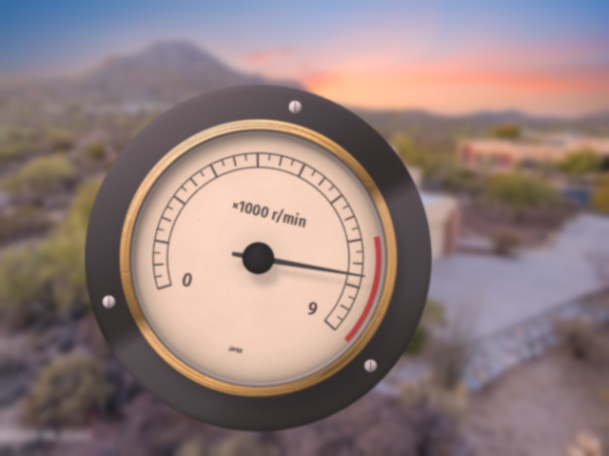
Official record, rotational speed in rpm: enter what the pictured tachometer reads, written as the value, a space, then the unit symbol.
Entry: 7750 rpm
